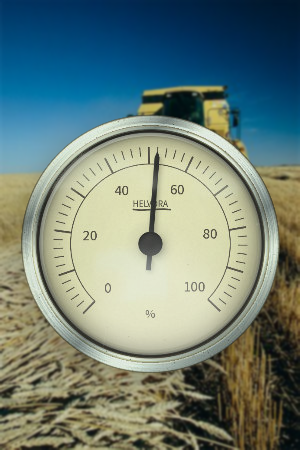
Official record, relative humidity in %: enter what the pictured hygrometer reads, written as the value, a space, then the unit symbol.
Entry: 52 %
